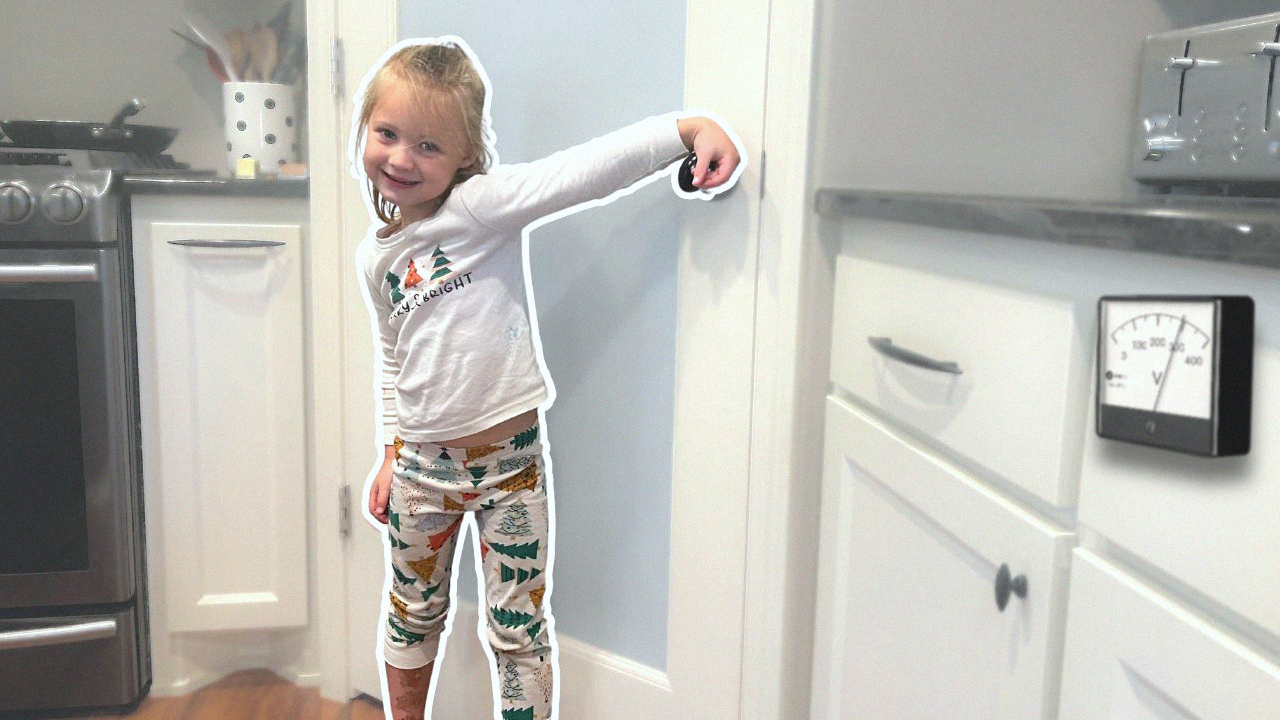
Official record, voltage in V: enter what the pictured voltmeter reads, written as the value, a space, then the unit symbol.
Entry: 300 V
